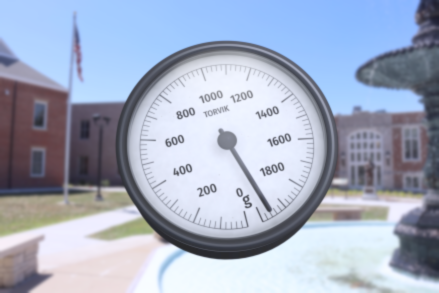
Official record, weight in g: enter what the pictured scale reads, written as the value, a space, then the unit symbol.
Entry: 1960 g
